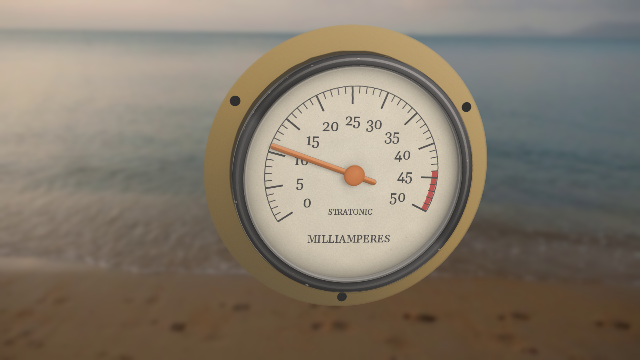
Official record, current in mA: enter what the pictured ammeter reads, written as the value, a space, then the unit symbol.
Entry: 11 mA
